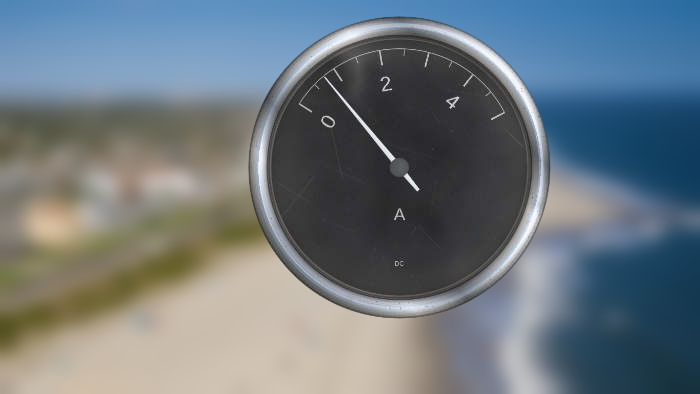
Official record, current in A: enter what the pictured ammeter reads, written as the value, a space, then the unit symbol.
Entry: 0.75 A
